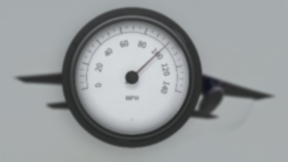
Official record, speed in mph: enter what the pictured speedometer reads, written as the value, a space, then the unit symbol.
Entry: 100 mph
